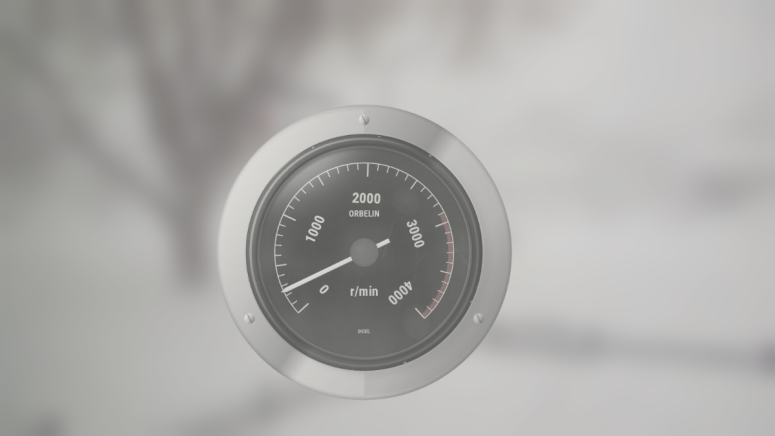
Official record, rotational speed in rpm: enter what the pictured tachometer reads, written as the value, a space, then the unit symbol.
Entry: 250 rpm
